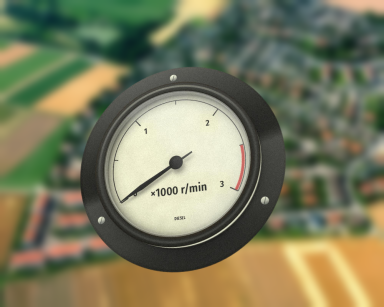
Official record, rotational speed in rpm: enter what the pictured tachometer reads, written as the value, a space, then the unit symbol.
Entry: 0 rpm
